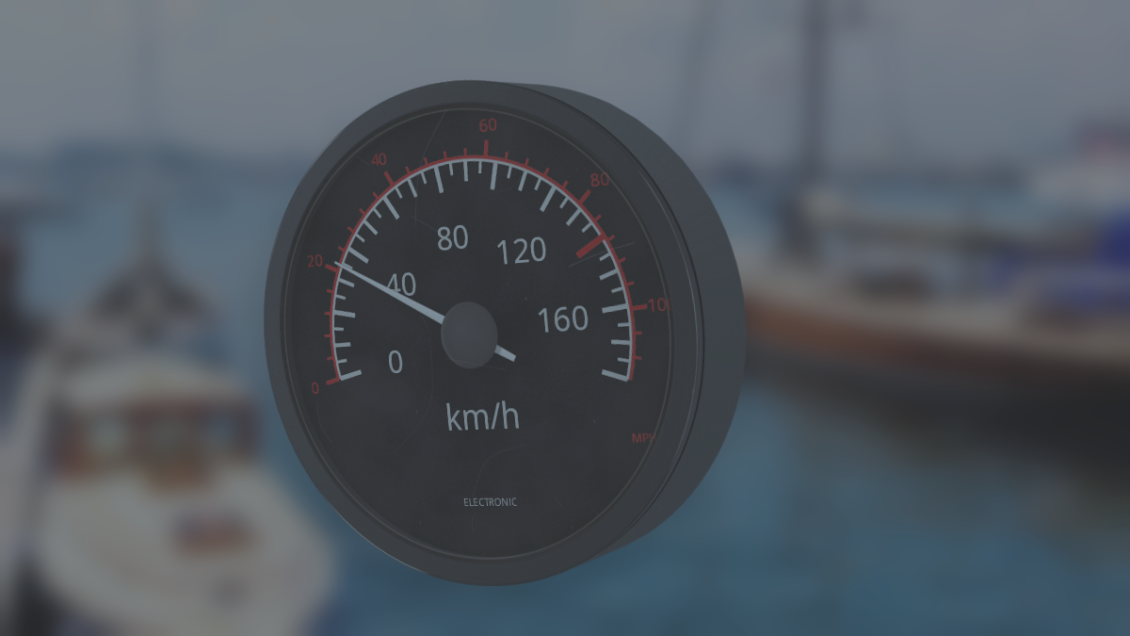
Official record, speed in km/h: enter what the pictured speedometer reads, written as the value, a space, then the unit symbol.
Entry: 35 km/h
